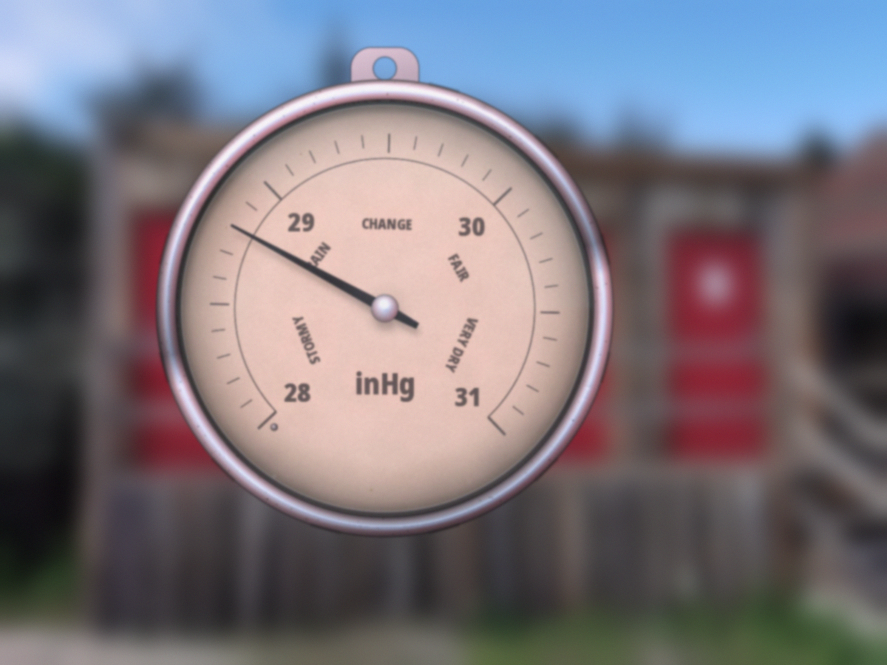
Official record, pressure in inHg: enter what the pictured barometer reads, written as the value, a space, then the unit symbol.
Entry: 28.8 inHg
